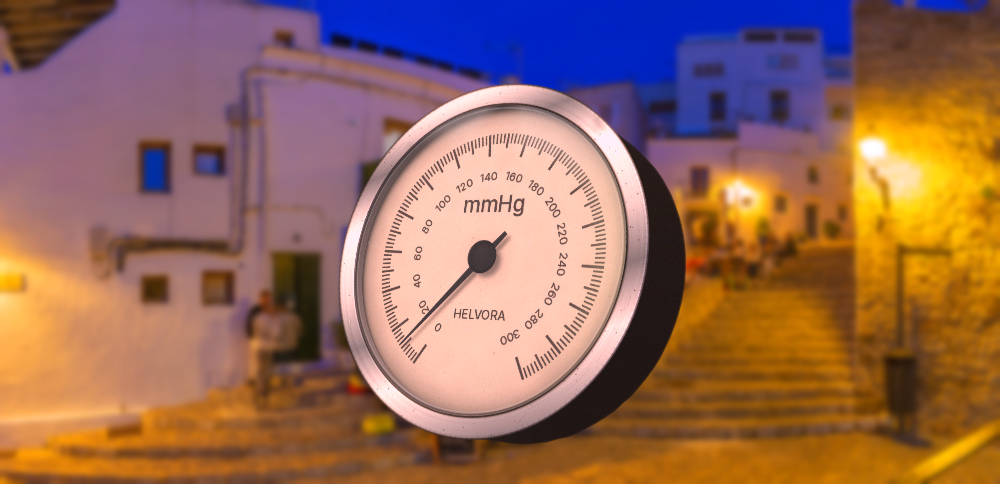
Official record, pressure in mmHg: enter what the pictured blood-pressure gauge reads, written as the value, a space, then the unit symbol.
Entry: 10 mmHg
